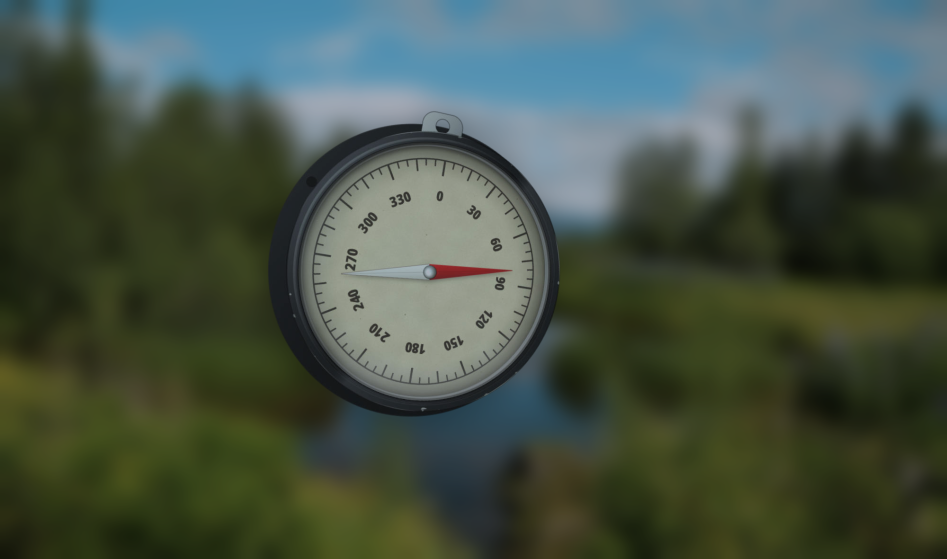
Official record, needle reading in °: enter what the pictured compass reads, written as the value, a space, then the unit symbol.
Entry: 80 °
